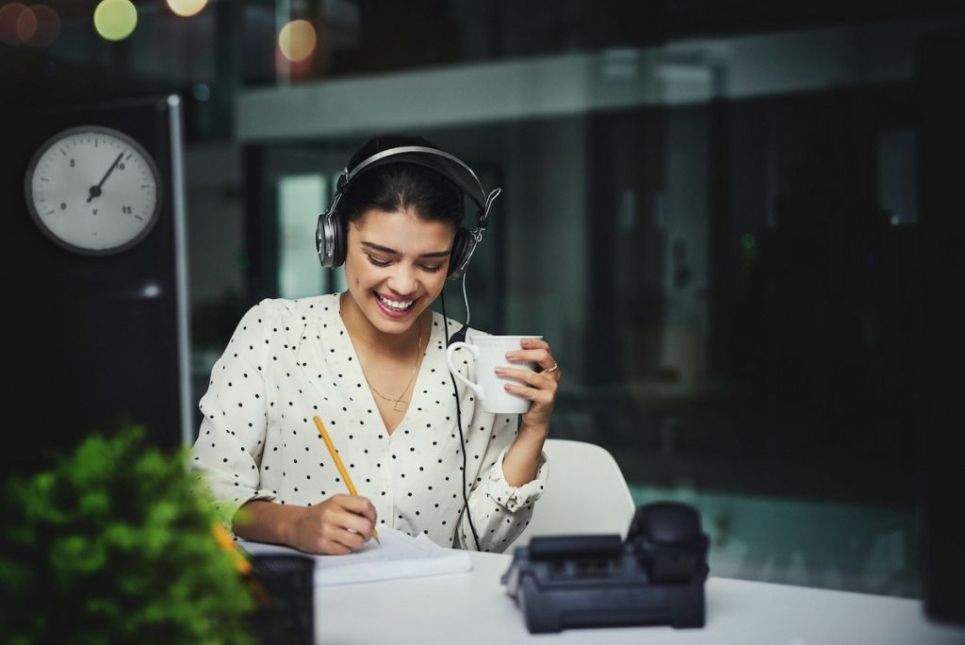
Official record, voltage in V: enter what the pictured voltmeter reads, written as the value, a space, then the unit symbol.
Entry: 9.5 V
